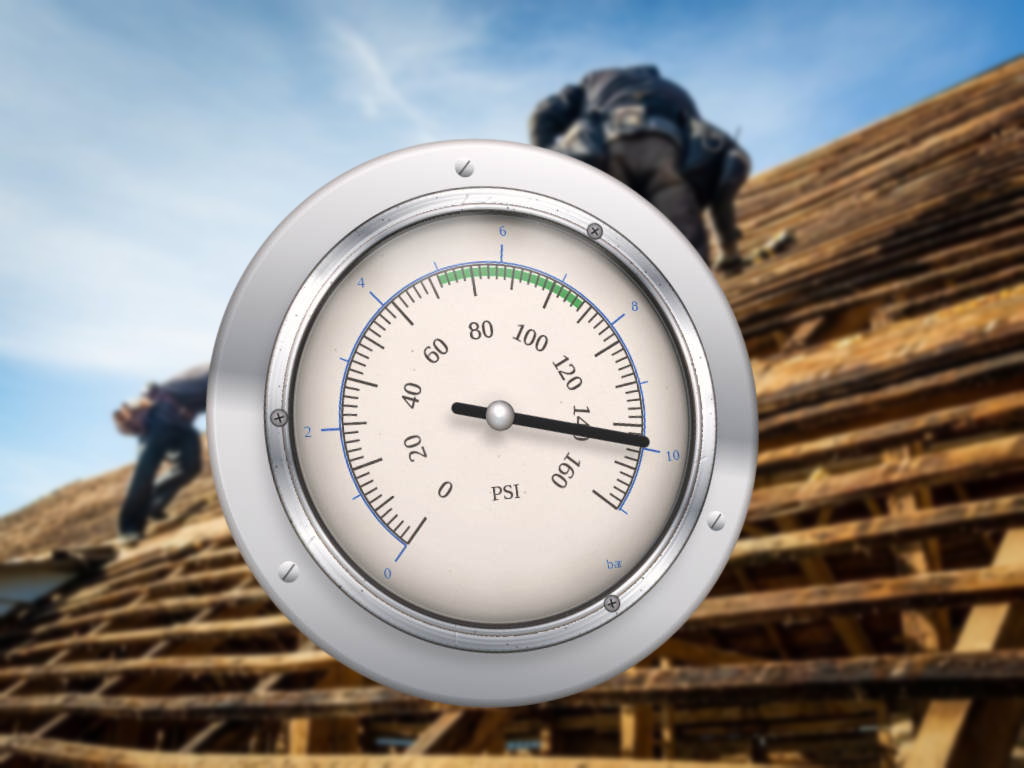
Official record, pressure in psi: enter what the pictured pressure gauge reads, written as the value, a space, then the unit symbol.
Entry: 144 psi
